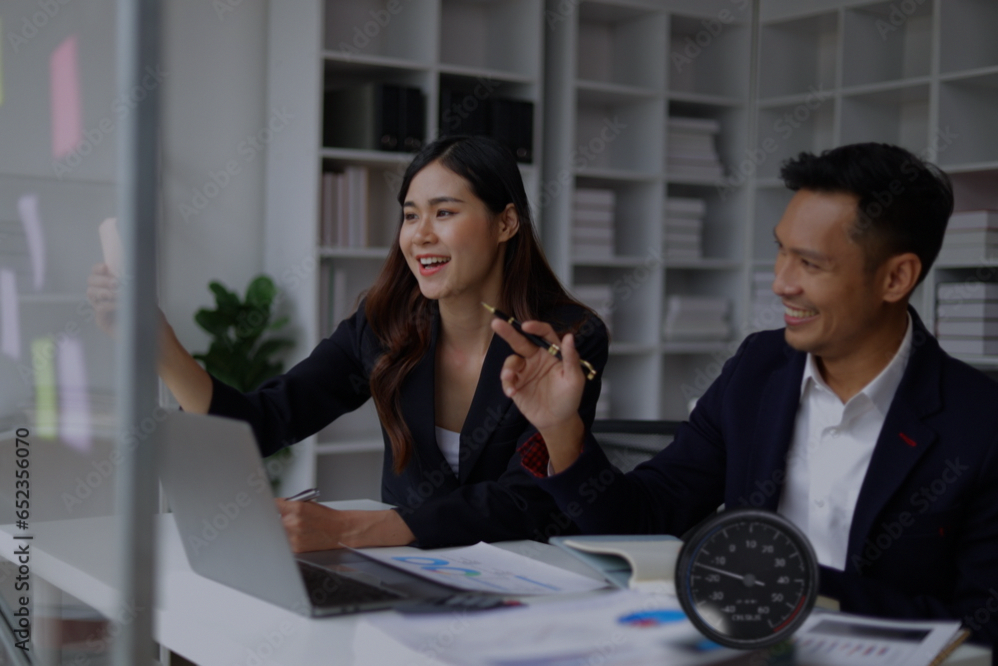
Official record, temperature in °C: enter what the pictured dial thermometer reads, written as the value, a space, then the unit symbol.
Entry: -15 °C
